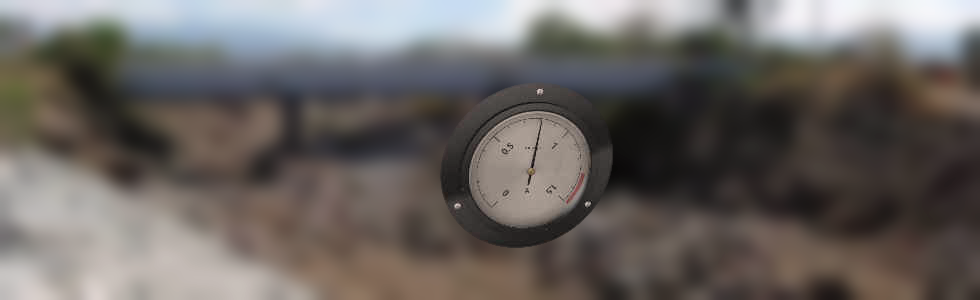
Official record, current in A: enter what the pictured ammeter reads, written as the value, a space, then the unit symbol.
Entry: 0.8 A
